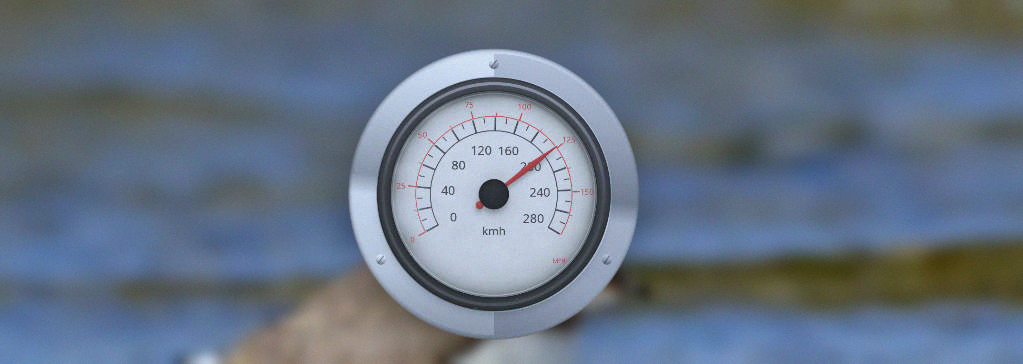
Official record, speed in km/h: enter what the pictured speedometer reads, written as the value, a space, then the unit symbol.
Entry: 200 km/h
